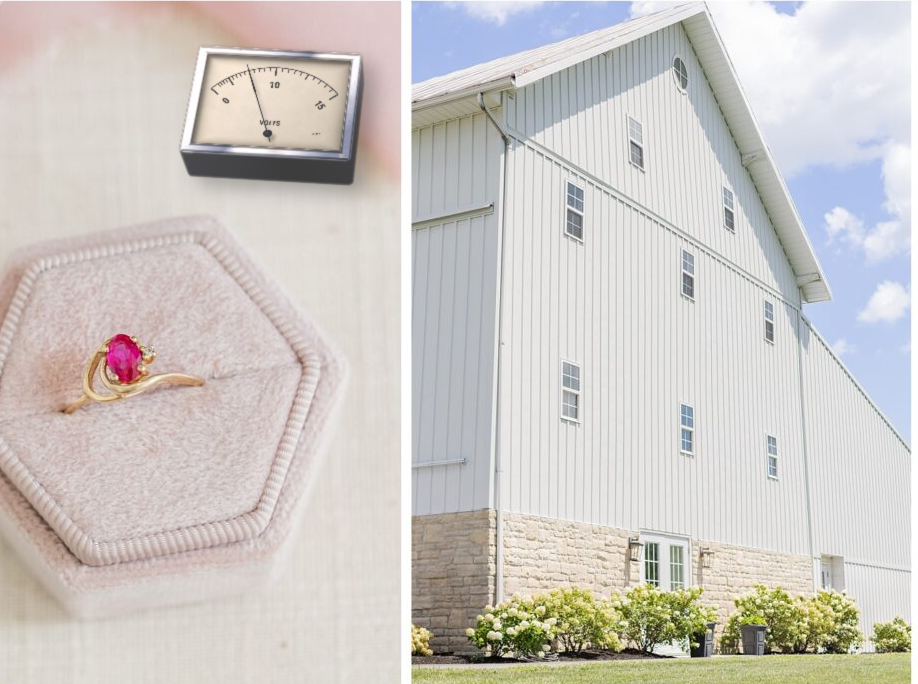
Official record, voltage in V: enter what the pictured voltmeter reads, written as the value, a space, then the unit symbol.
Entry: 7.5 V
